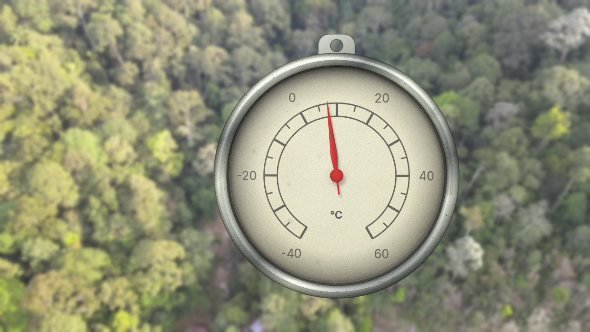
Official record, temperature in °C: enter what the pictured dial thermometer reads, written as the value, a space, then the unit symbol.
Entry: 7.5 °C
